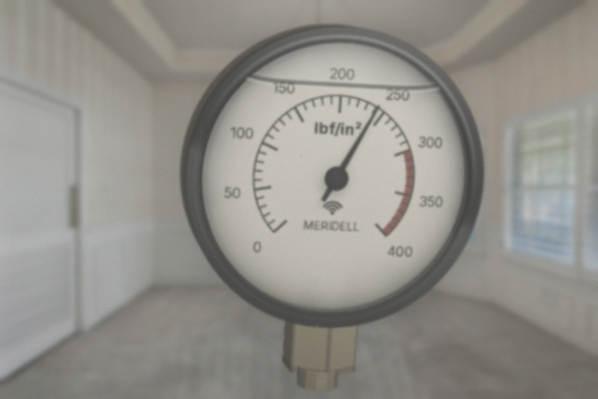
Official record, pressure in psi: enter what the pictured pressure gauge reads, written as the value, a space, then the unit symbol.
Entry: 240 psi
